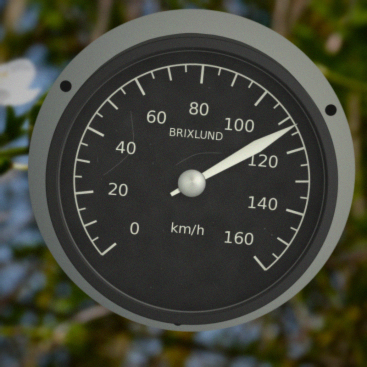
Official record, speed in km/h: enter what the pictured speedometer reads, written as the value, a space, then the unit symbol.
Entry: 112.5 km/h
